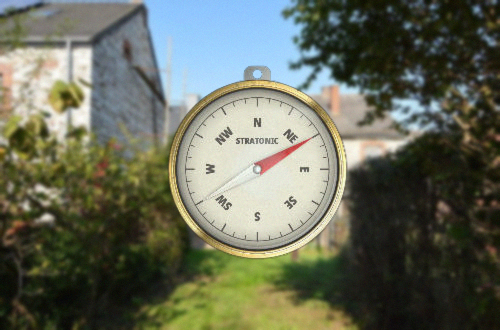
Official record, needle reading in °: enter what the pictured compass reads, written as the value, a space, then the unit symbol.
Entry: 60 °
